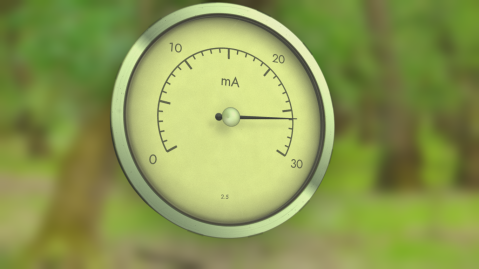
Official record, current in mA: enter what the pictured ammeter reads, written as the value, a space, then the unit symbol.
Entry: 26 mA
